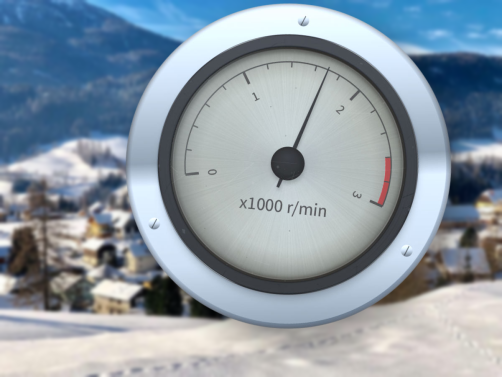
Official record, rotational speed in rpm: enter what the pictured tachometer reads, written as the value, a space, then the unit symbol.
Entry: 1700 rpm
